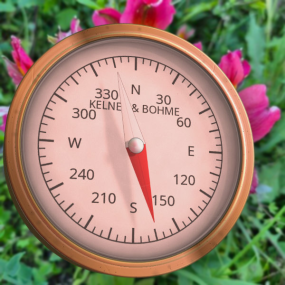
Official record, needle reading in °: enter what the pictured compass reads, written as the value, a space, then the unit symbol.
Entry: 165 °
